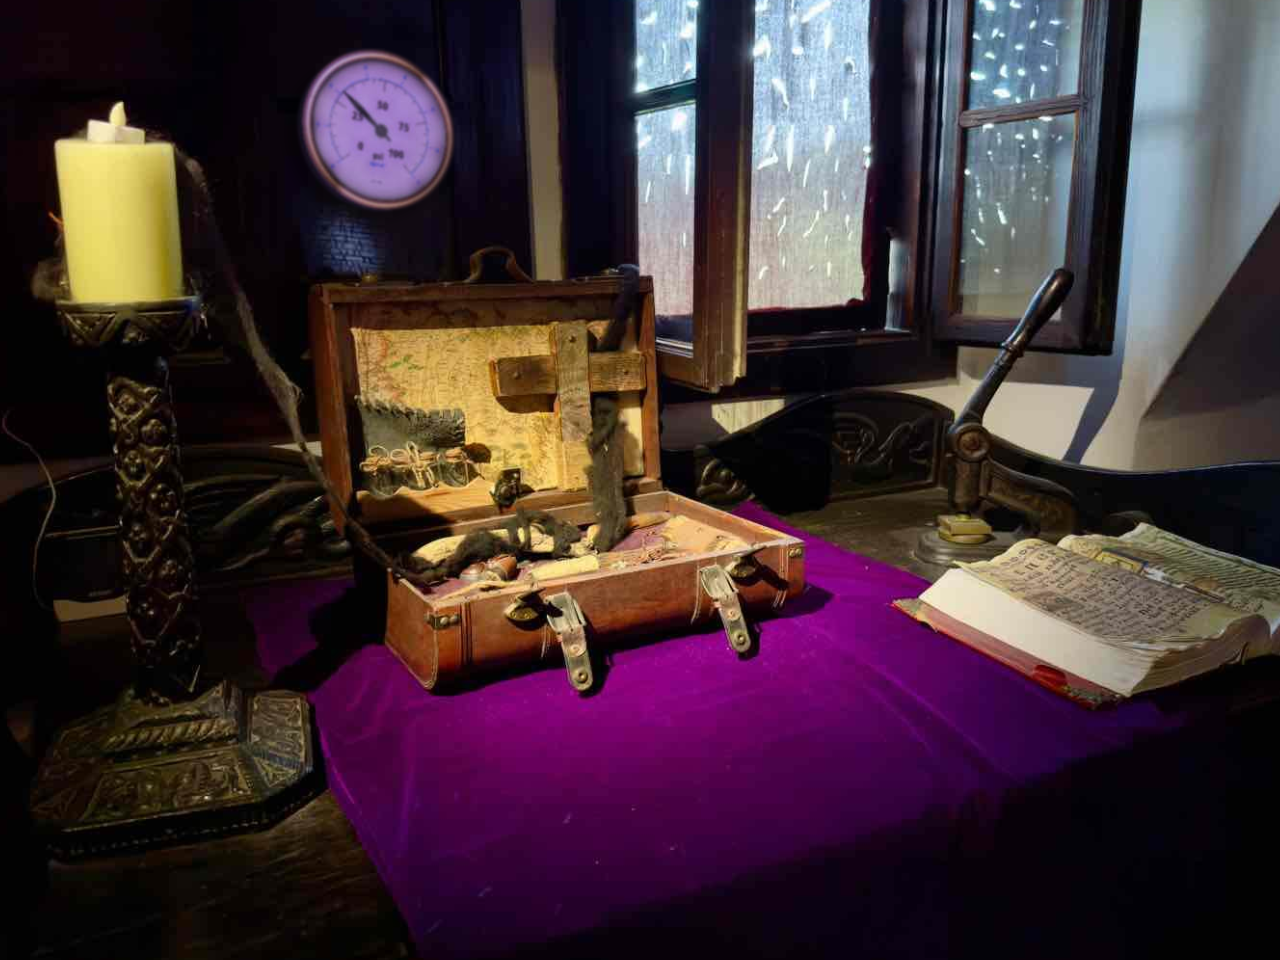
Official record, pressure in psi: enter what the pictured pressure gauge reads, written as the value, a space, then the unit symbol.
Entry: 30 psi
